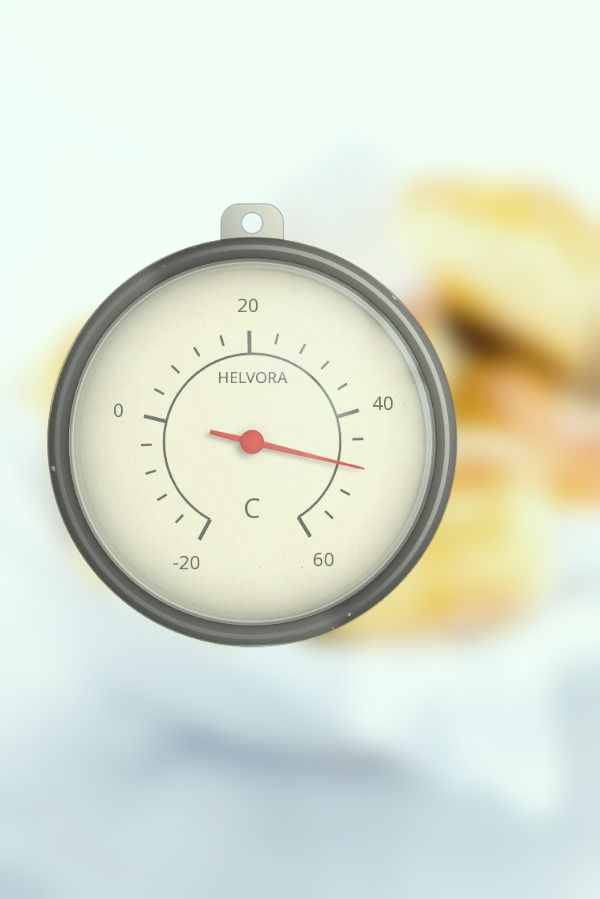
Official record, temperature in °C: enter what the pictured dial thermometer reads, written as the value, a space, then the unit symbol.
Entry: 48 °C
